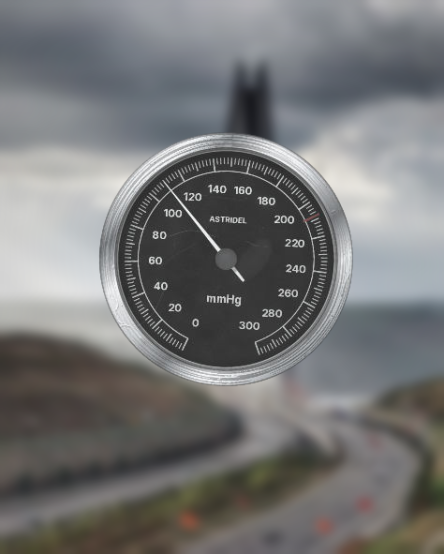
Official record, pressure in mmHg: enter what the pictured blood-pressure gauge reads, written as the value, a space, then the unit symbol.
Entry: 110 mmHg
